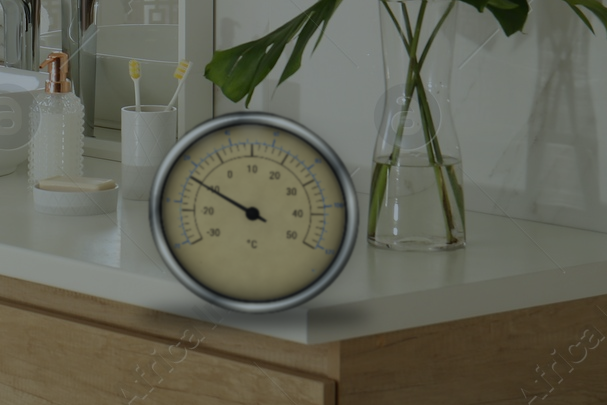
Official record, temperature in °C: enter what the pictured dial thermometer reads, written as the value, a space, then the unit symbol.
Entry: -10 °C
